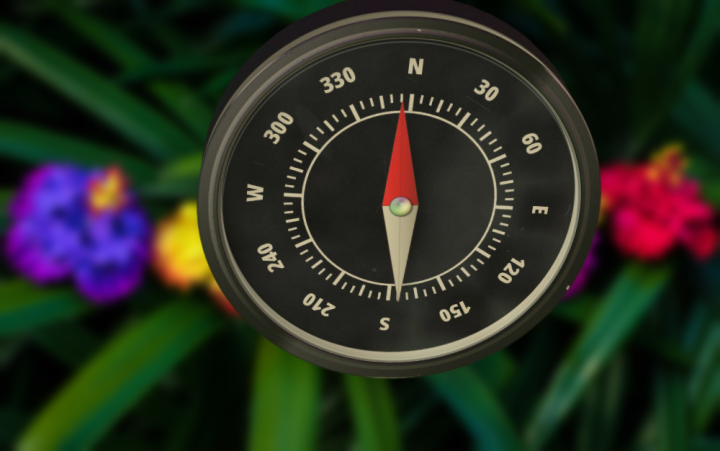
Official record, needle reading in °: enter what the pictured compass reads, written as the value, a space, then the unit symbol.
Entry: 355 °
